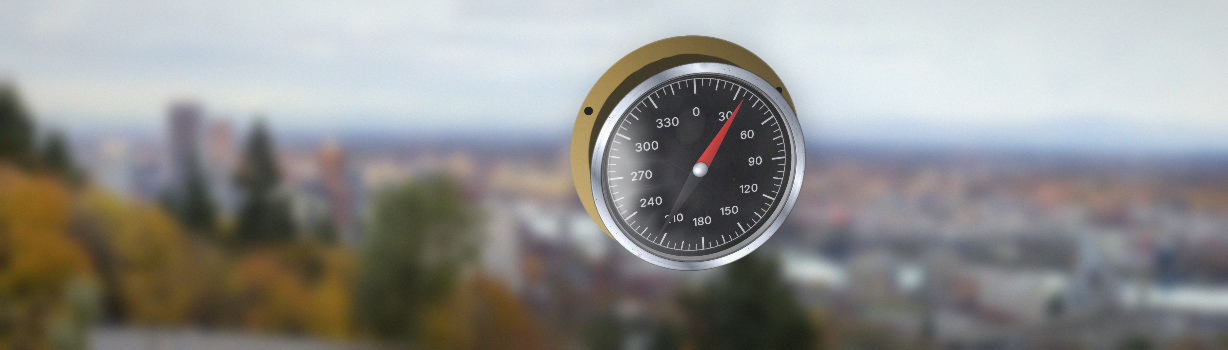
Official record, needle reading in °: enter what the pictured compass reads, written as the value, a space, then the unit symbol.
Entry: 35 °
